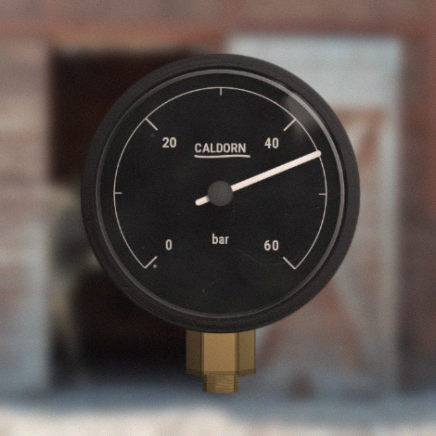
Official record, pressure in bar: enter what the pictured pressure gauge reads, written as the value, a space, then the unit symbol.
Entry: 45 bar
